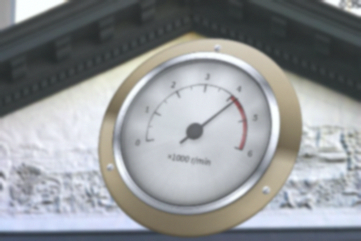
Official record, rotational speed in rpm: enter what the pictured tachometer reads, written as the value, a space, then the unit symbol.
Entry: 4250 rpm
